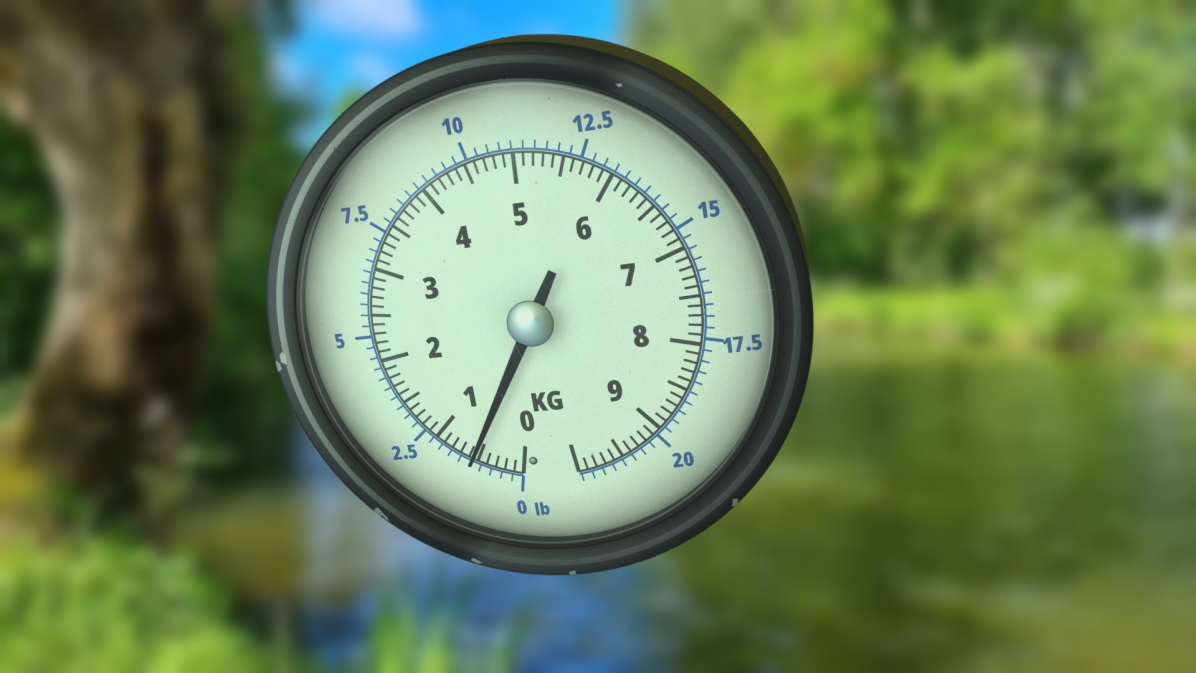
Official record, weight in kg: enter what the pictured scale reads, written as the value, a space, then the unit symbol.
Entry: 0.55 kg
